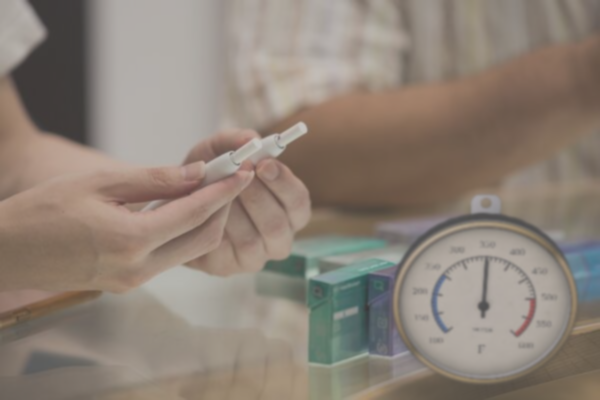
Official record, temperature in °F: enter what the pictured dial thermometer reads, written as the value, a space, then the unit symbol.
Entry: 350 °F
